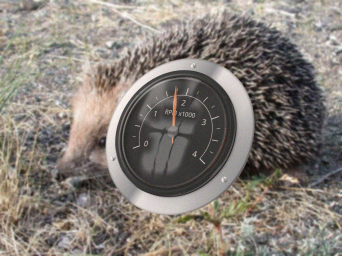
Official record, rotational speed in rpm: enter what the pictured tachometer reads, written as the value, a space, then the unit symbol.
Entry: 1750 rpm
